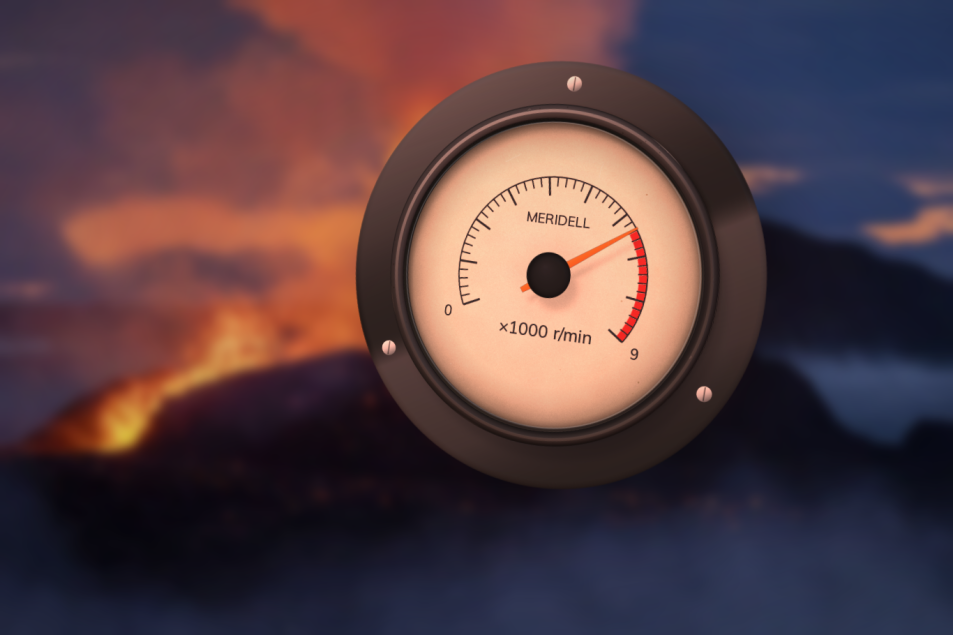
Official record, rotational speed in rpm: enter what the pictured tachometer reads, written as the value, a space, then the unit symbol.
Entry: 6400 rpm
